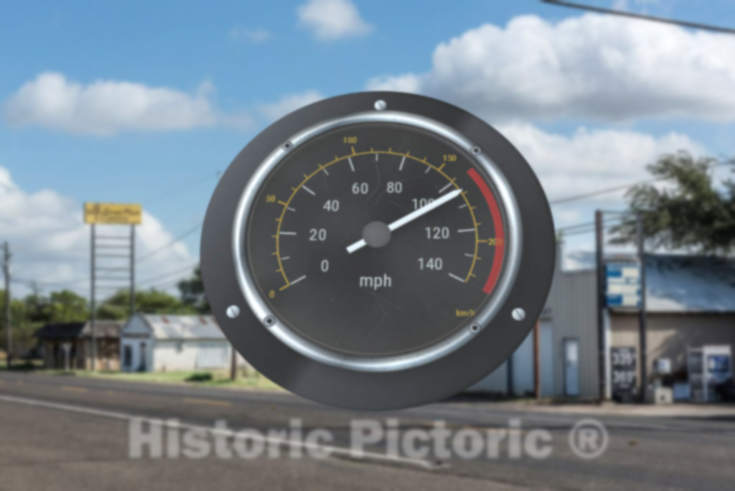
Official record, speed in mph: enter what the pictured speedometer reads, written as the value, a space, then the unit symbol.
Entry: 105 mph
